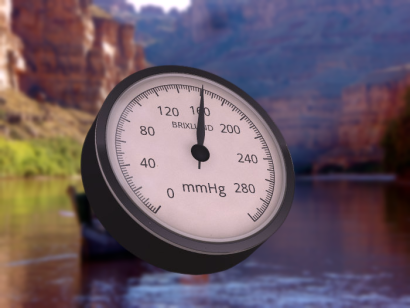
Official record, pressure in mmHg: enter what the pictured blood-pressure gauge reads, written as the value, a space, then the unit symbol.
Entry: 160 mmHg
